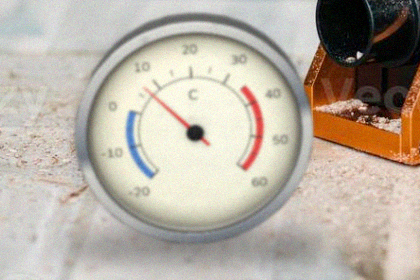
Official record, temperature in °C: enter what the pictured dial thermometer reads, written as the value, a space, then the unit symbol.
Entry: 7.5 °C
